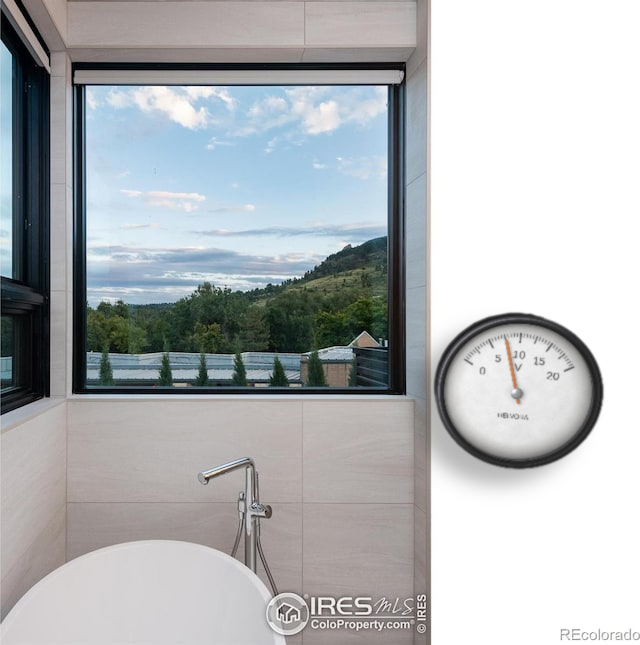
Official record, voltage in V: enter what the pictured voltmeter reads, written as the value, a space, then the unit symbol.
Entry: 7.5 V
